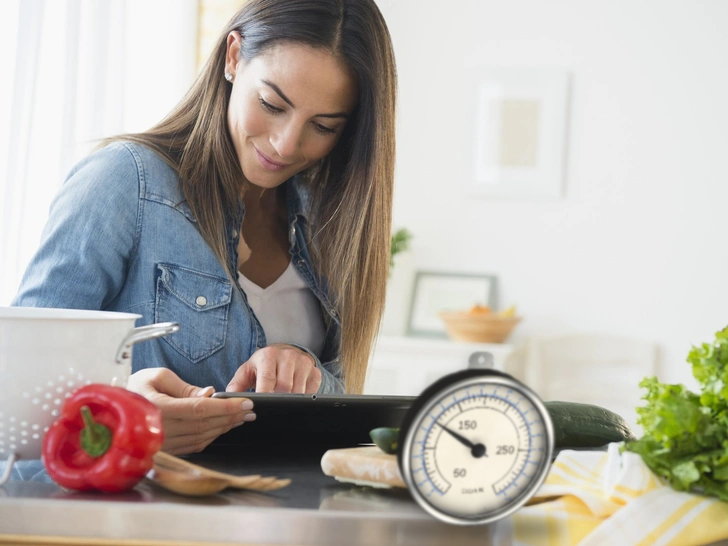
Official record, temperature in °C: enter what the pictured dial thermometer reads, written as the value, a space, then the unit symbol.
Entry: 125 °C
